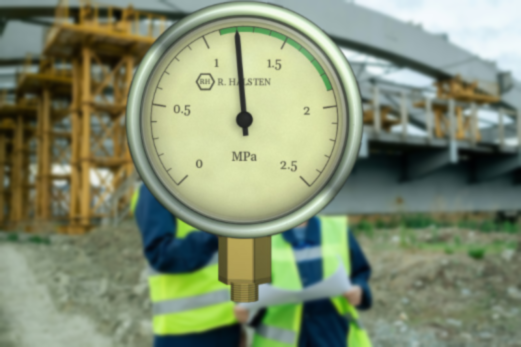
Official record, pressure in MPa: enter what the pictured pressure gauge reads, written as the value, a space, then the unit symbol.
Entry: 1.2 MPa
